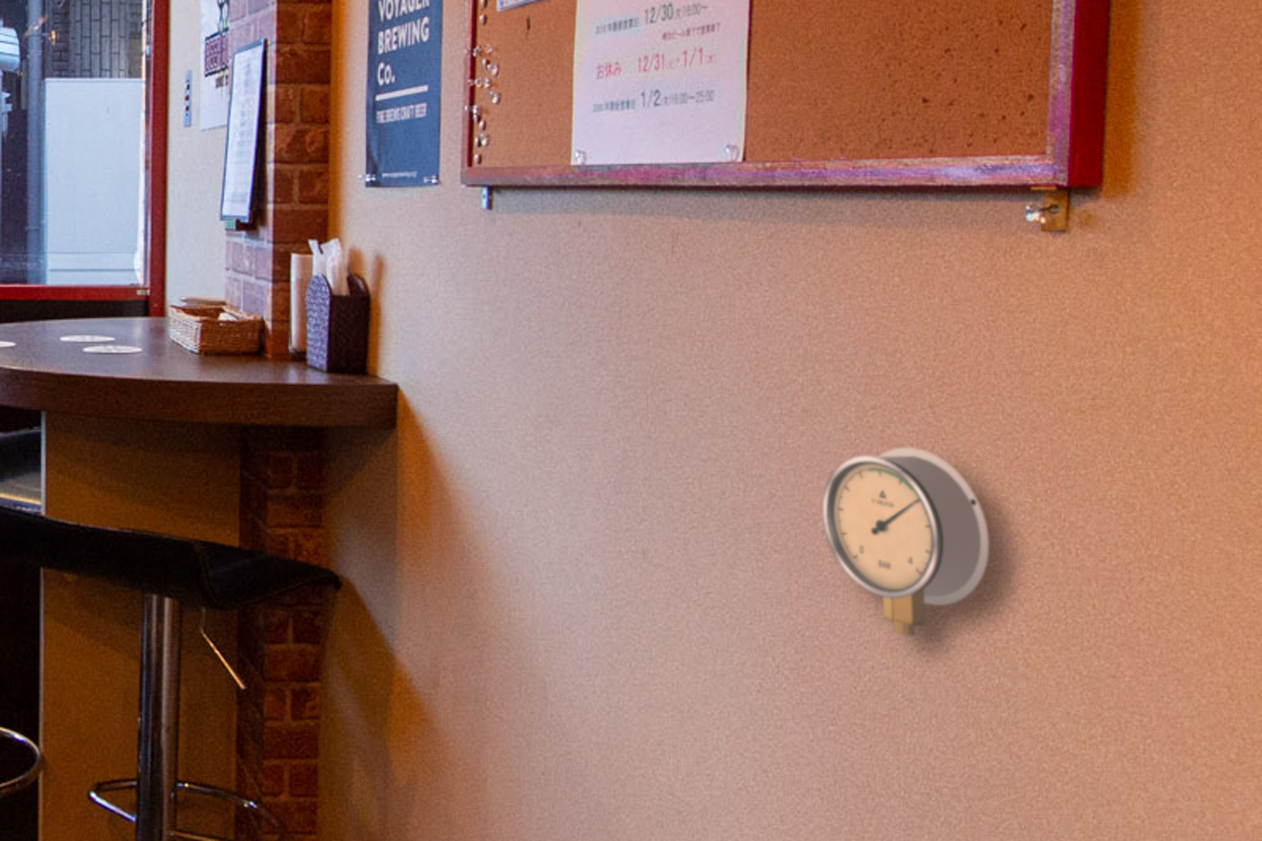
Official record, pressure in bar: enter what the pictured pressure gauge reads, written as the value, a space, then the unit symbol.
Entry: 2.8 bar
